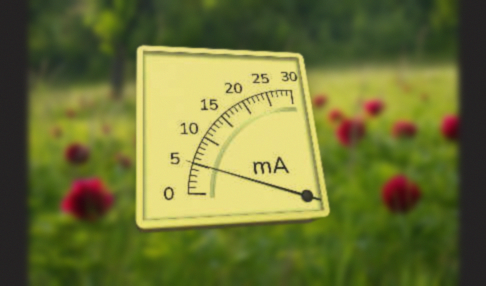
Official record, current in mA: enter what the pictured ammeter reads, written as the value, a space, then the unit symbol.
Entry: 5 mA
